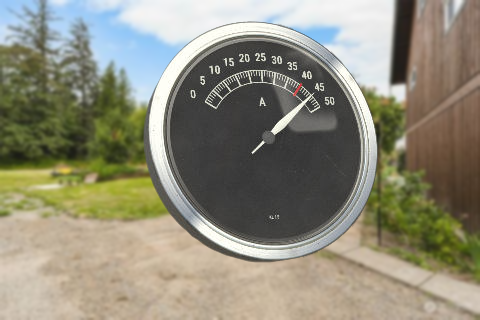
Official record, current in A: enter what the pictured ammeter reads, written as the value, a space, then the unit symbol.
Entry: 45 A
